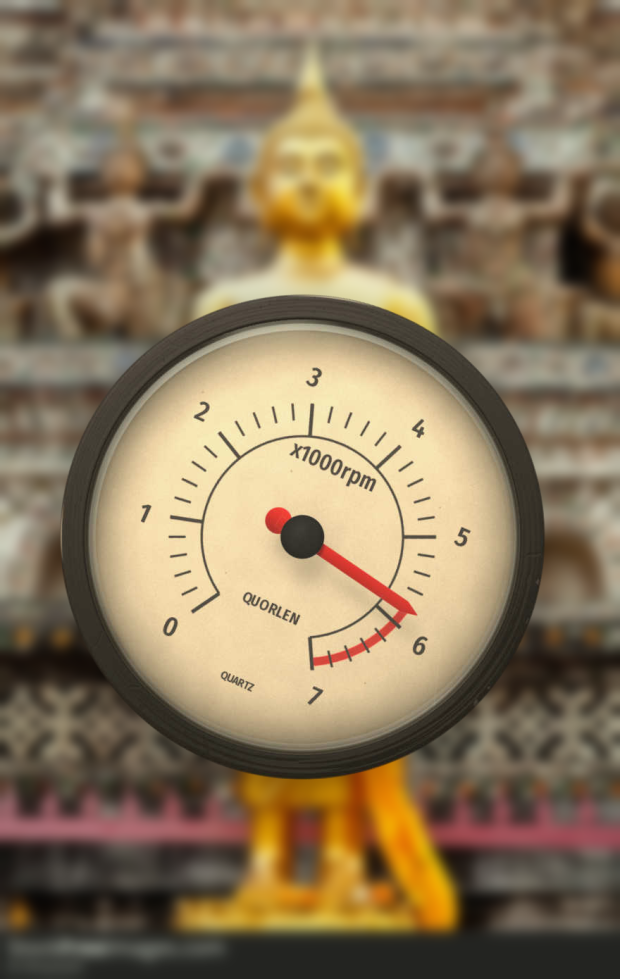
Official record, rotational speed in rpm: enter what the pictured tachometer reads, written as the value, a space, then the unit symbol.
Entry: 5800 rpm
